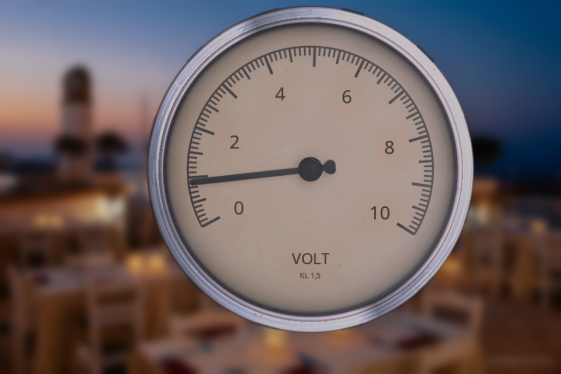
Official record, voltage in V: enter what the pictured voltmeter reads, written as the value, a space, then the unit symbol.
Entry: 0.9 V
